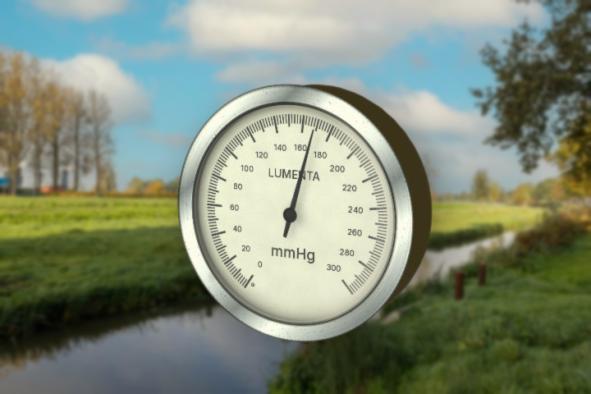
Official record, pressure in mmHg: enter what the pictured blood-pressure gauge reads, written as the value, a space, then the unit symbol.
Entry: 170 mmHg
